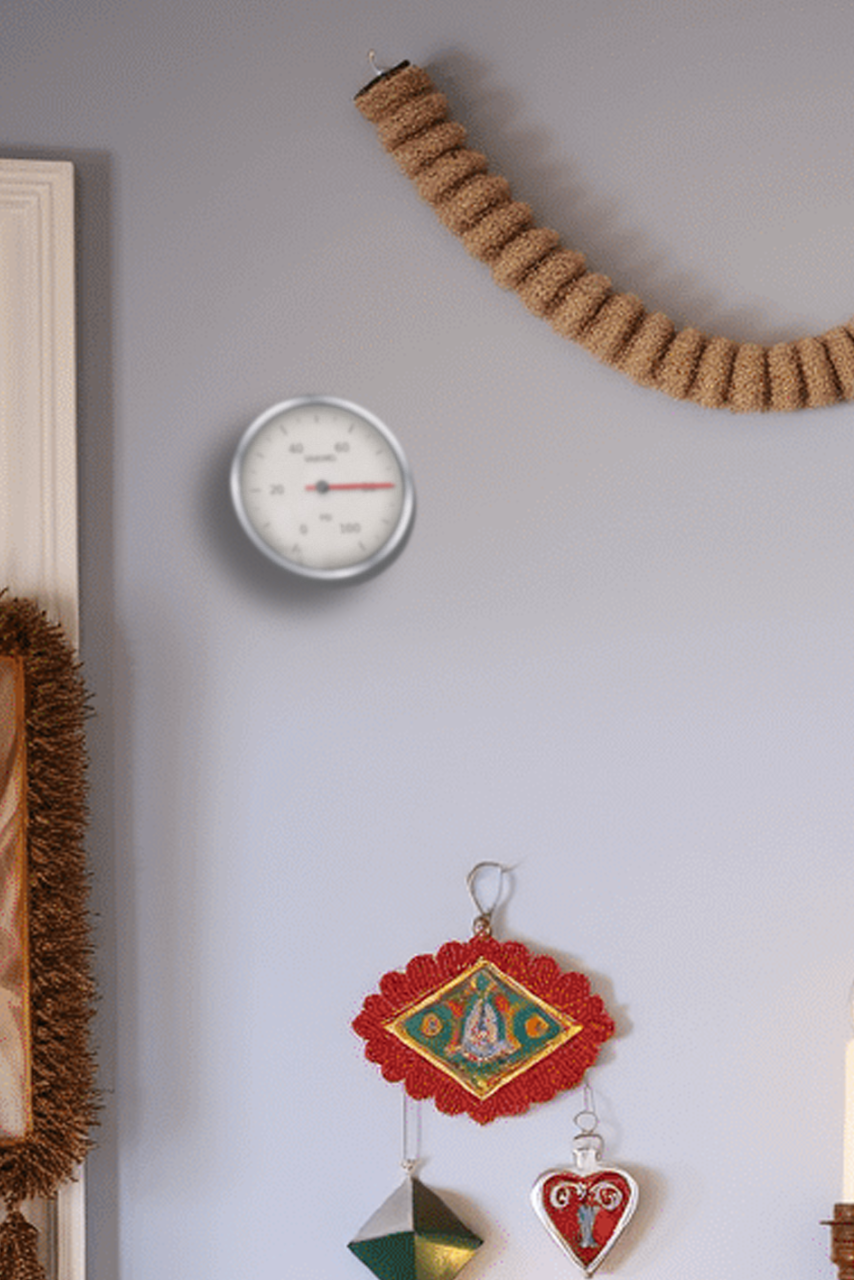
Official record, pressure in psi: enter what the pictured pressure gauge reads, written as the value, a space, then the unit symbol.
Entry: 80 psi
